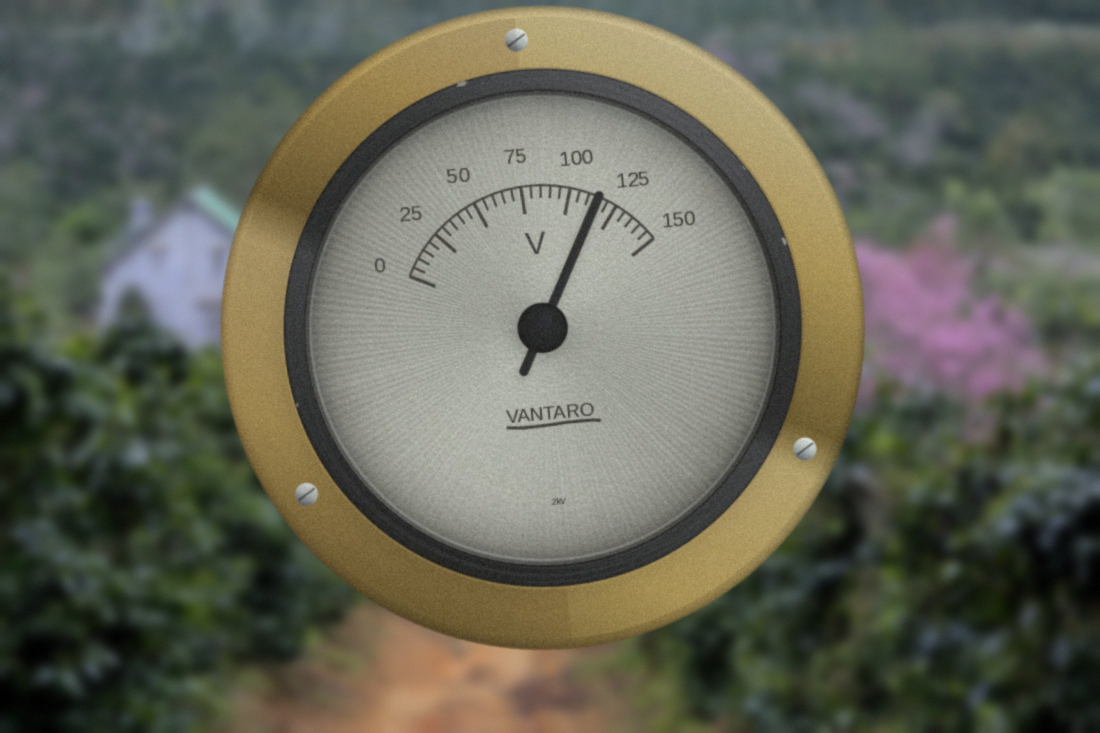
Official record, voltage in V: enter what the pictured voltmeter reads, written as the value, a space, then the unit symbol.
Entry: 115 V
